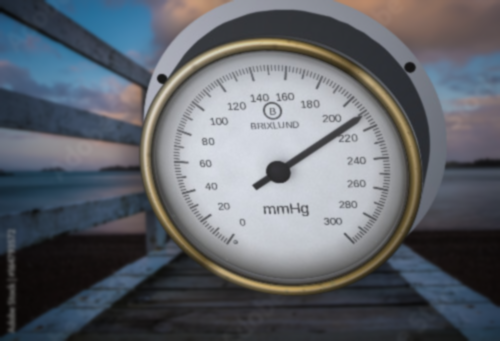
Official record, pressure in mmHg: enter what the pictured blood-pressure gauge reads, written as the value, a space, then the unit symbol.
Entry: 210 mmHg
